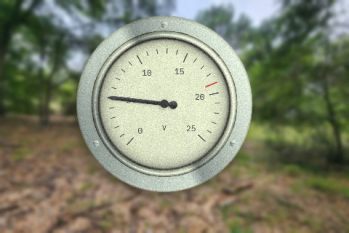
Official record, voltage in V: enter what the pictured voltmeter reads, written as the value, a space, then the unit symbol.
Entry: 5 V
